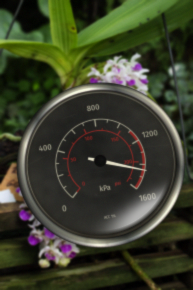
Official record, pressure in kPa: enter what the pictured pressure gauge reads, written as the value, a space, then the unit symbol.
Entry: 1450 kPa
